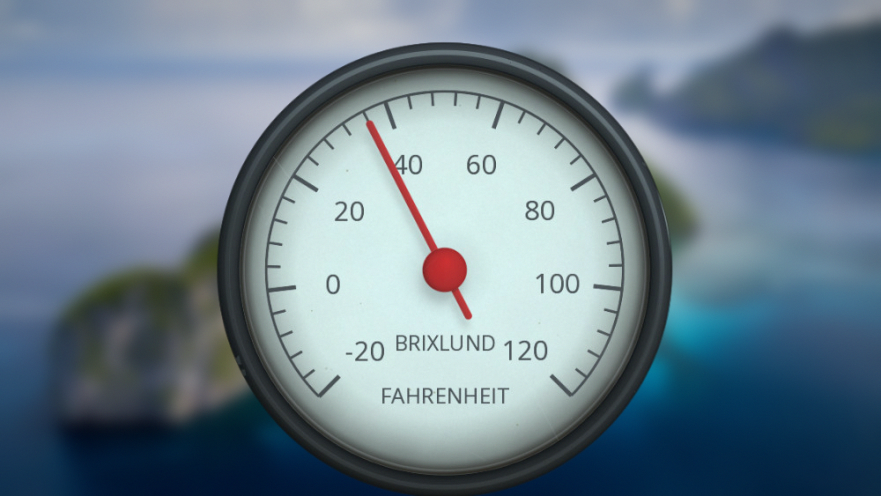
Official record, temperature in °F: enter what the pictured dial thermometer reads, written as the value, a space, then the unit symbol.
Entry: 36 °F
